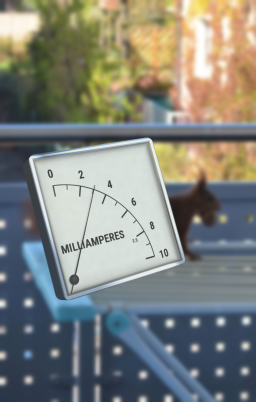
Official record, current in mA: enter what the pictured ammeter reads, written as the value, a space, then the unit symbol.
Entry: 3 mA
